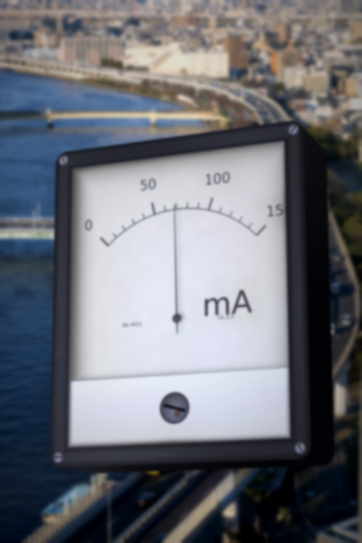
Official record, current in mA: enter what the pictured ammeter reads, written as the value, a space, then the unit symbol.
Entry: 70 mA
